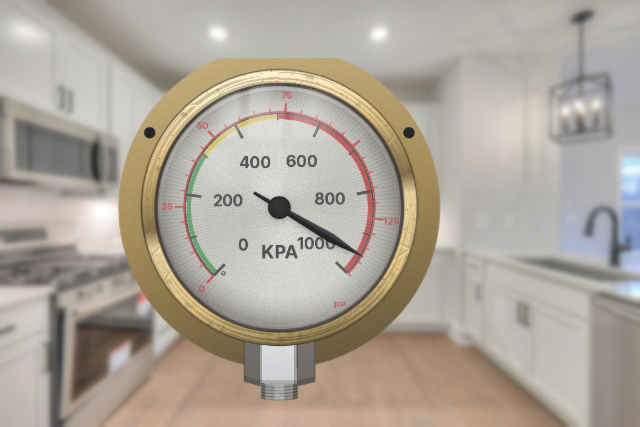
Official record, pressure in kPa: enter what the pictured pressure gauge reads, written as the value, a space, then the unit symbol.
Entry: 950 kPa
